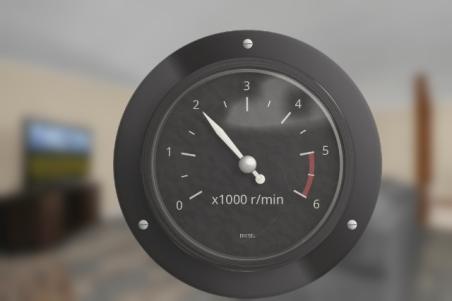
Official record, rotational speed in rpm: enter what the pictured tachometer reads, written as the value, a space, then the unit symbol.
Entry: 2000 rpm
